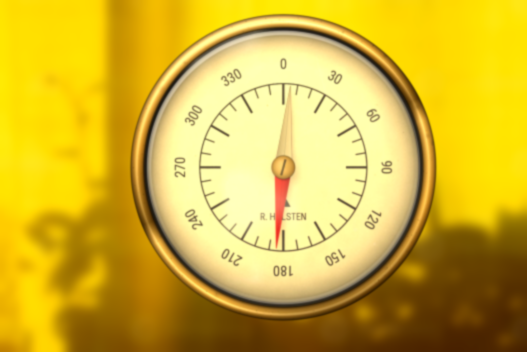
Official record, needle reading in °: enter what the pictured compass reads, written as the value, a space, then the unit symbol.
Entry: 185 °
